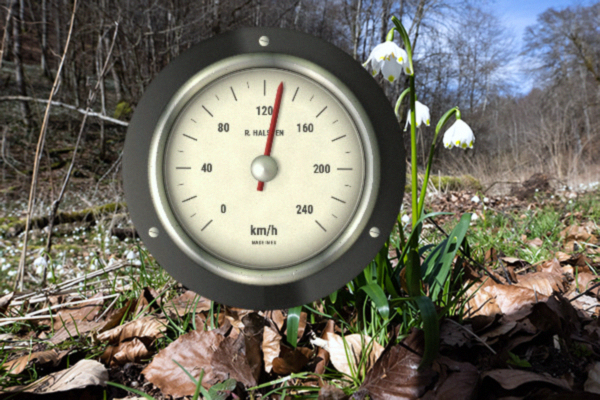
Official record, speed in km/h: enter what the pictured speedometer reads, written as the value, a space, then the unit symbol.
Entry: 130 km/h
